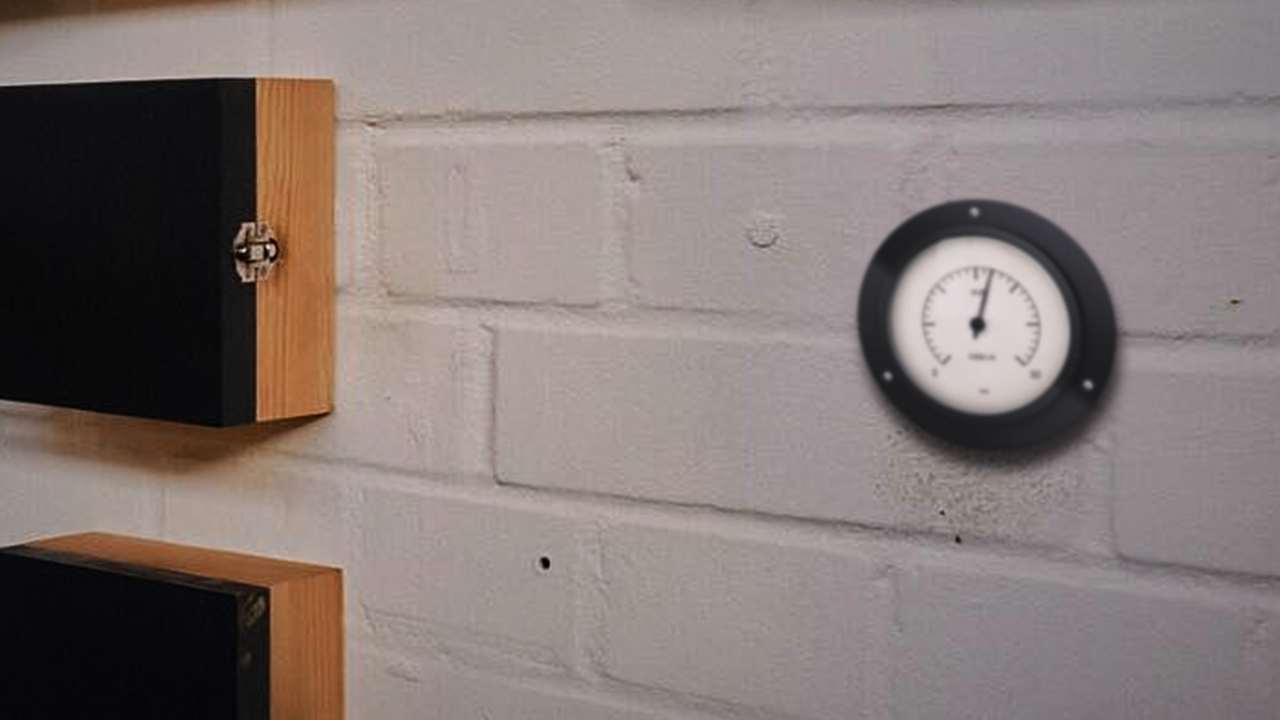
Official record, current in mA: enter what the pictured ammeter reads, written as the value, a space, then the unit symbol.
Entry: 17 mA
